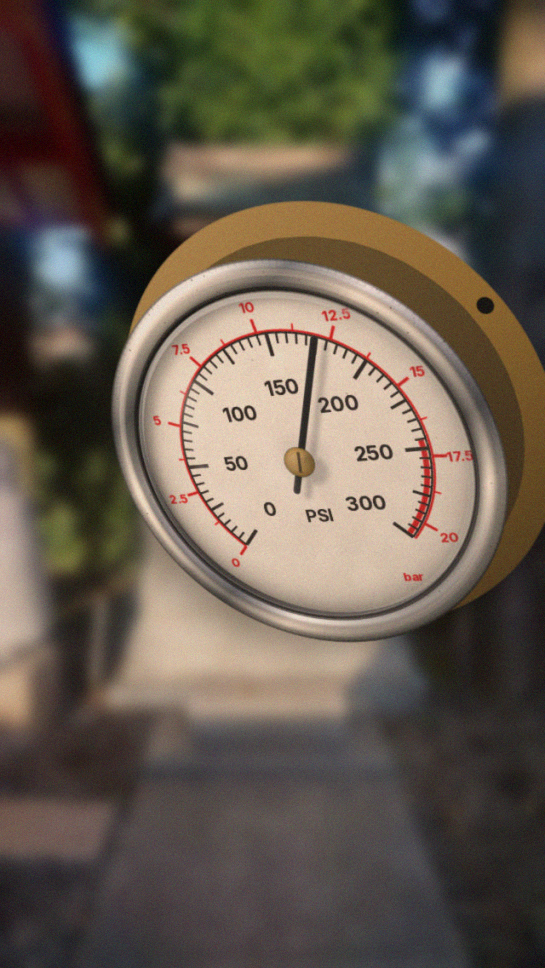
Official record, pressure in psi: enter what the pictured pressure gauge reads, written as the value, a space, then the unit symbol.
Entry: 175 psi
